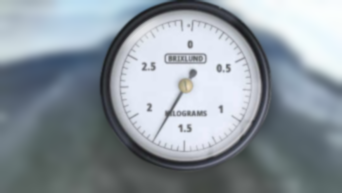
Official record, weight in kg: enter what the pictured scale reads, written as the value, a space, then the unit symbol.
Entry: 1.75 kg
